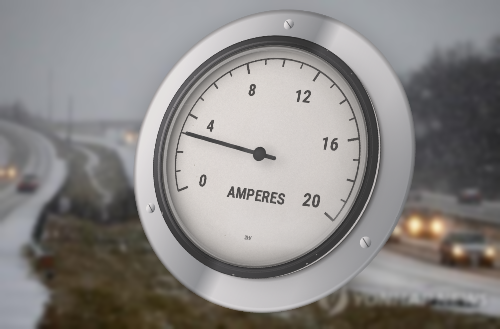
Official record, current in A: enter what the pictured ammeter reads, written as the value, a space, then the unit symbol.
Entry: 3 A
